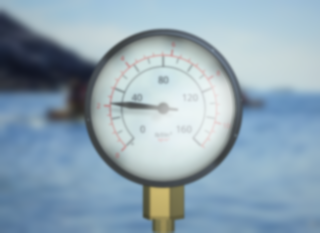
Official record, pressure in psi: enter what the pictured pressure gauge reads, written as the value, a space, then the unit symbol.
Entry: 30 psi
